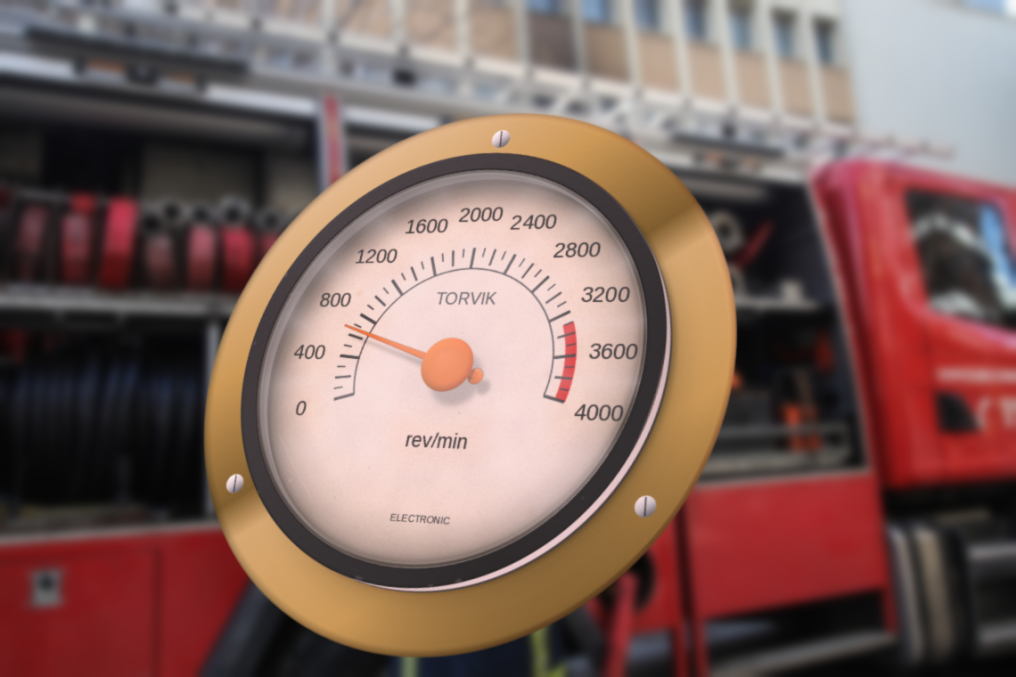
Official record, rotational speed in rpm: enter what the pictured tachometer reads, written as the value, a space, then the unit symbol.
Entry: 650 rpm
